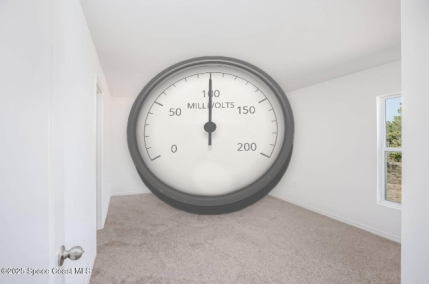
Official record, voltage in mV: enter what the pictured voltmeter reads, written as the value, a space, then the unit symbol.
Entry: 100 mV
